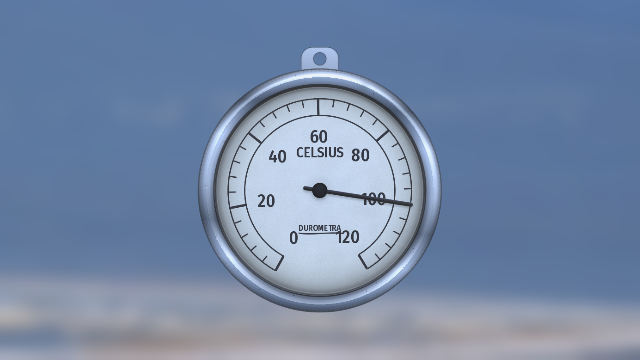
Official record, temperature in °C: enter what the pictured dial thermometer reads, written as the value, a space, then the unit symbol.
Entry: 100 °C
